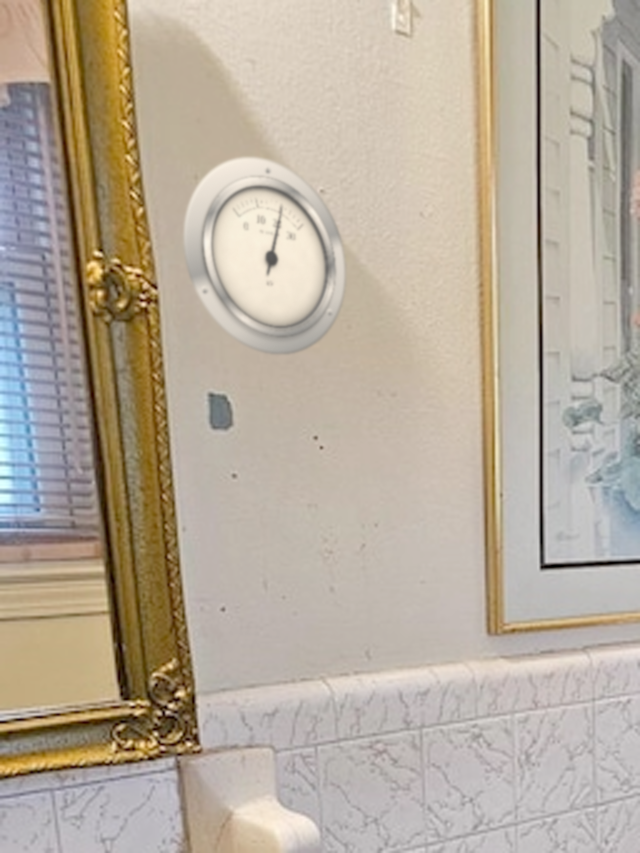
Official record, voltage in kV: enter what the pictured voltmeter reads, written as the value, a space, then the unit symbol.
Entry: 20 kV
